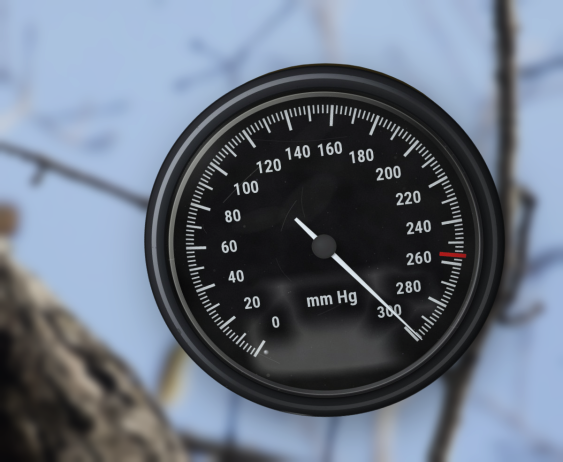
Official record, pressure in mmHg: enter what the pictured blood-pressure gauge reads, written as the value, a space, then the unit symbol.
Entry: 298 mmHg
